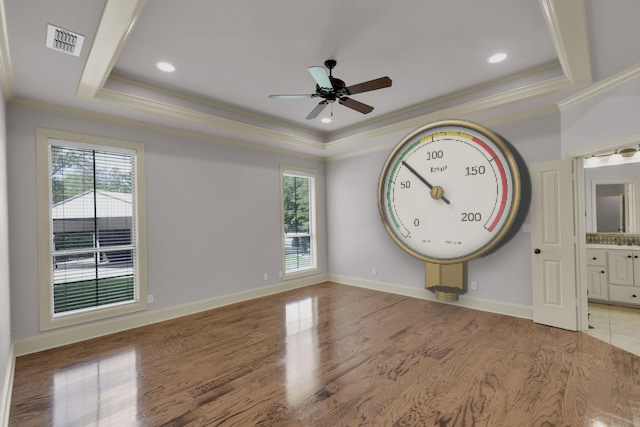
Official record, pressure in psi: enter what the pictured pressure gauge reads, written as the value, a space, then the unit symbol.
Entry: 70 psi
